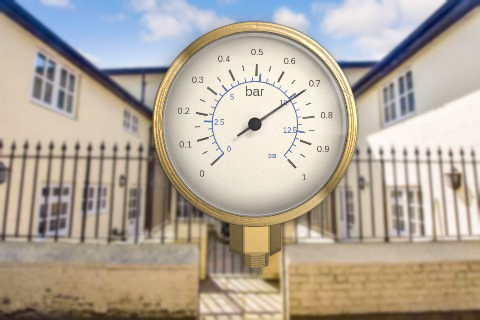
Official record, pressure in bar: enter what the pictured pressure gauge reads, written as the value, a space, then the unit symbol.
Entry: 0.7 bar
